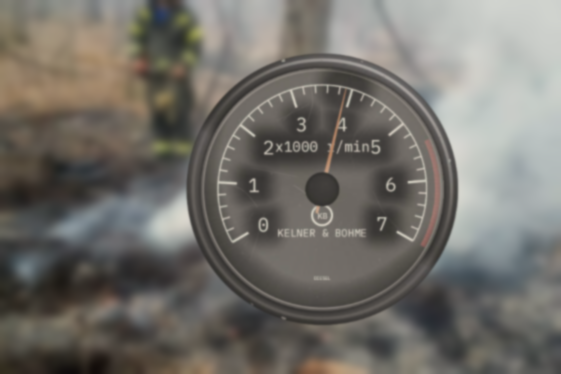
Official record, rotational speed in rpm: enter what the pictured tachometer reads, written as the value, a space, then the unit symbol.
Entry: 3900 rpm
